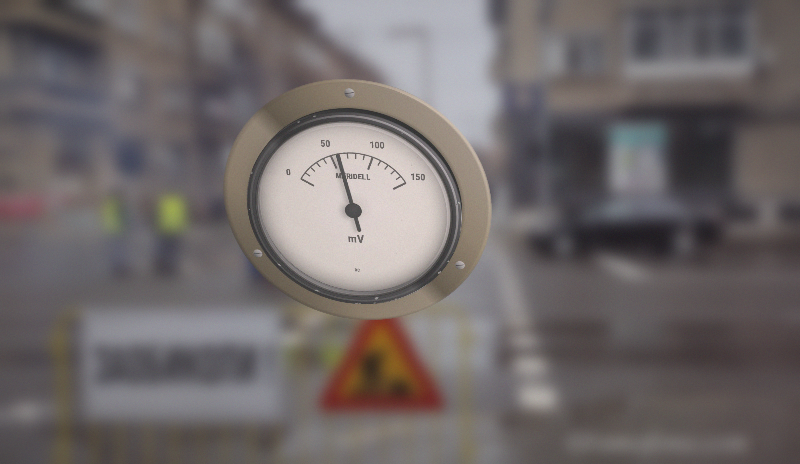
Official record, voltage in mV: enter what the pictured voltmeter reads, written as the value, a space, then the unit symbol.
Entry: 60 mV
